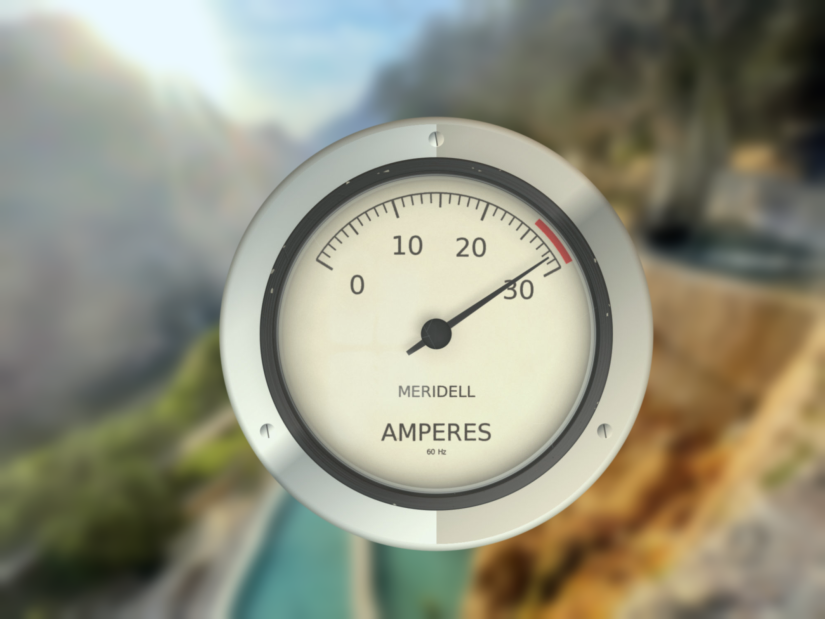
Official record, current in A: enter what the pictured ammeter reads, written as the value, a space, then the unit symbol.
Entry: 28.5 A
